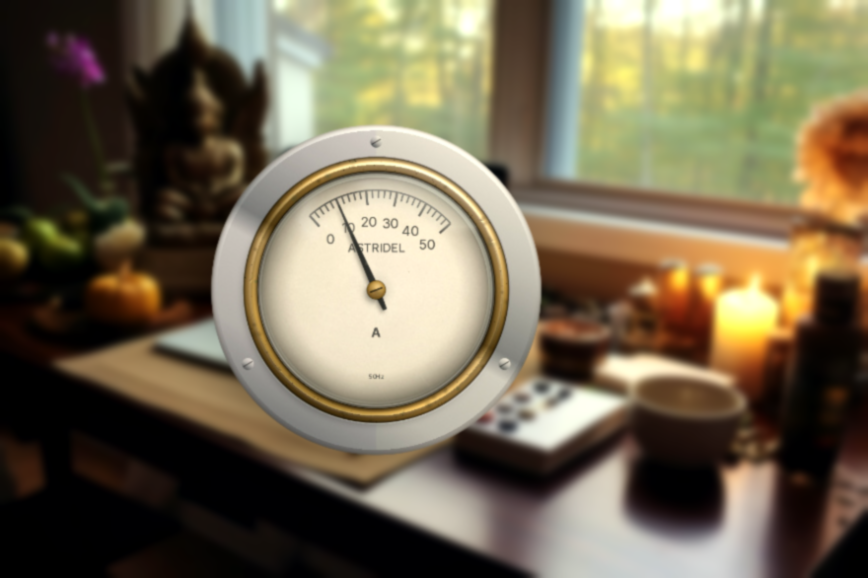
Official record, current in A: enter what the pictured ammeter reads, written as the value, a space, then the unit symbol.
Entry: 10 A
